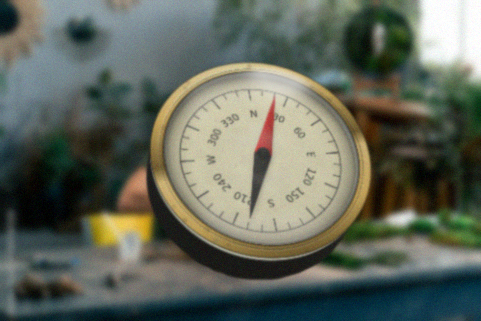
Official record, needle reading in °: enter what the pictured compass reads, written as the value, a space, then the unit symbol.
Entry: 20 °
